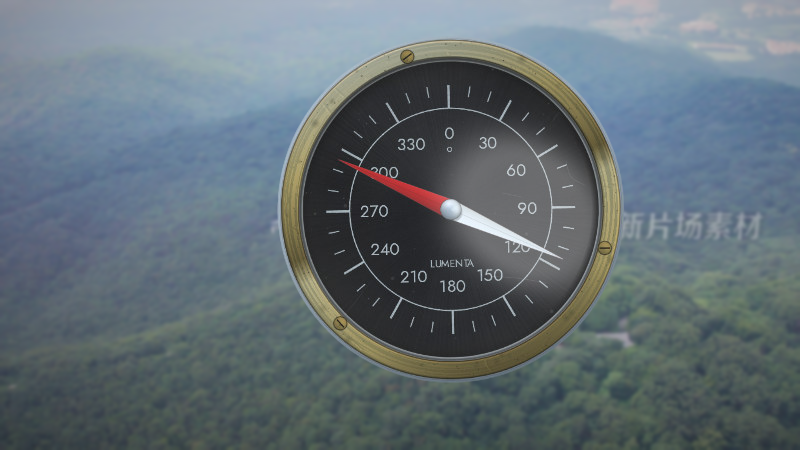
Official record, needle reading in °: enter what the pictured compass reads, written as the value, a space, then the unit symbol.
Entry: 295 °
